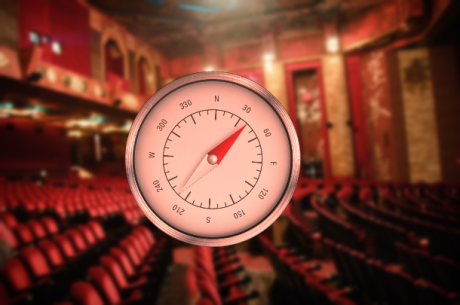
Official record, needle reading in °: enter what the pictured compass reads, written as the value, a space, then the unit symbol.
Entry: 40 °
